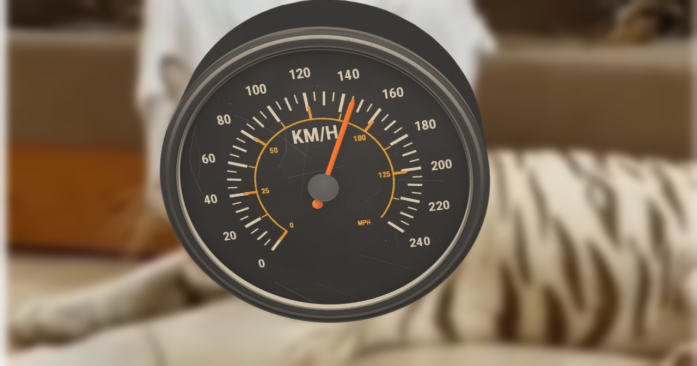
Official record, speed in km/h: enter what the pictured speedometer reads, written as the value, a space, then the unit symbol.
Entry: 145 km/h
